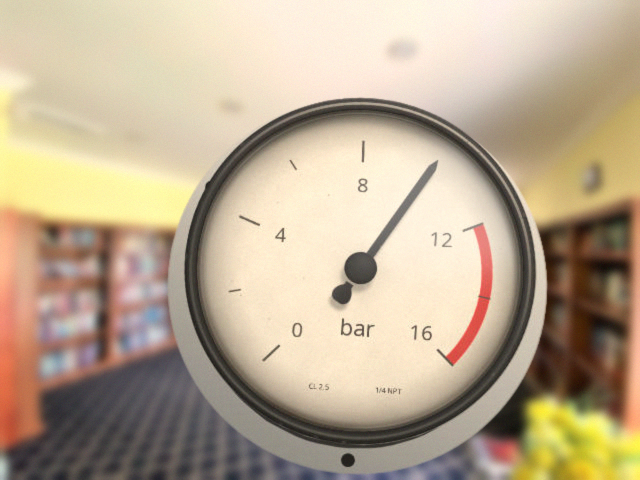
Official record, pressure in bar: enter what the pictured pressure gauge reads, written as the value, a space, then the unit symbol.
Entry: 10 bar
